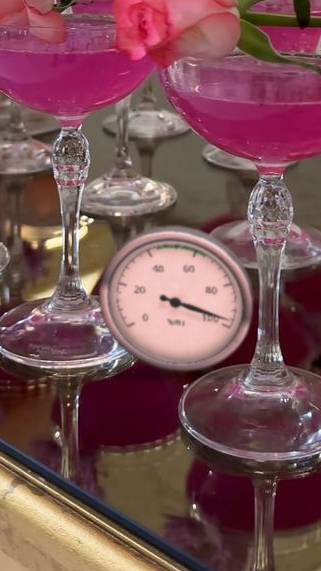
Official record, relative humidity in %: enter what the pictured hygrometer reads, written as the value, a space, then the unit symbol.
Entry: 96 %
